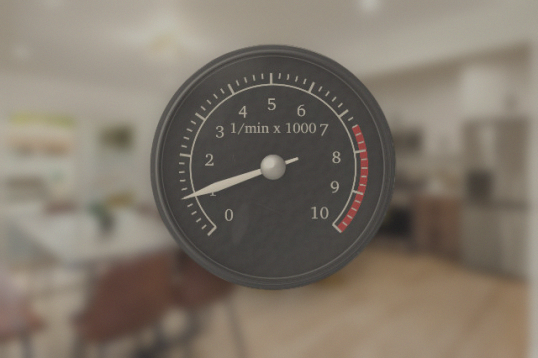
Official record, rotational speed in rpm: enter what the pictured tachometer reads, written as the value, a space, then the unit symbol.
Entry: 1000 rpm
